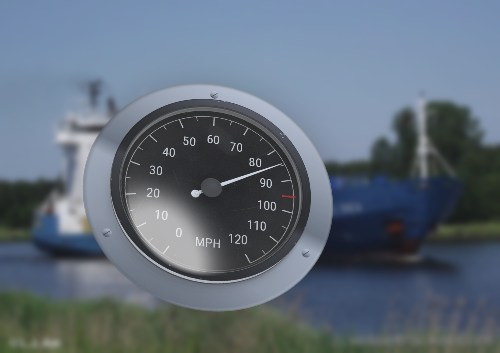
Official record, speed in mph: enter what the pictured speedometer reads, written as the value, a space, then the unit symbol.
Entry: 85 mph
